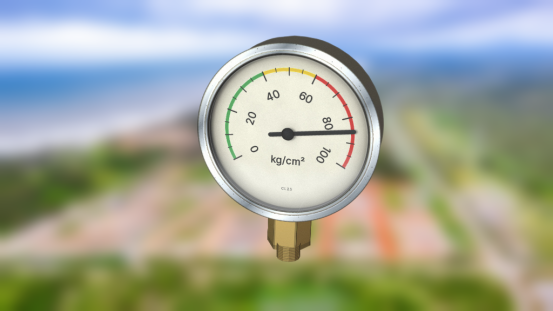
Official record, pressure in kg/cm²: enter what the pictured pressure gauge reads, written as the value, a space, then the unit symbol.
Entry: 85 kg/cm²
